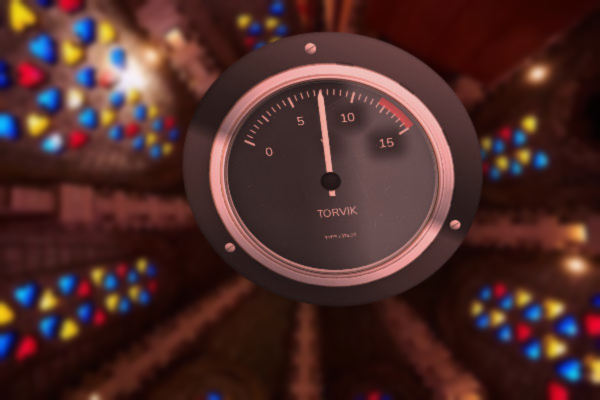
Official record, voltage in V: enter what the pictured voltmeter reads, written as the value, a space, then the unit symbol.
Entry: 7.5 V
